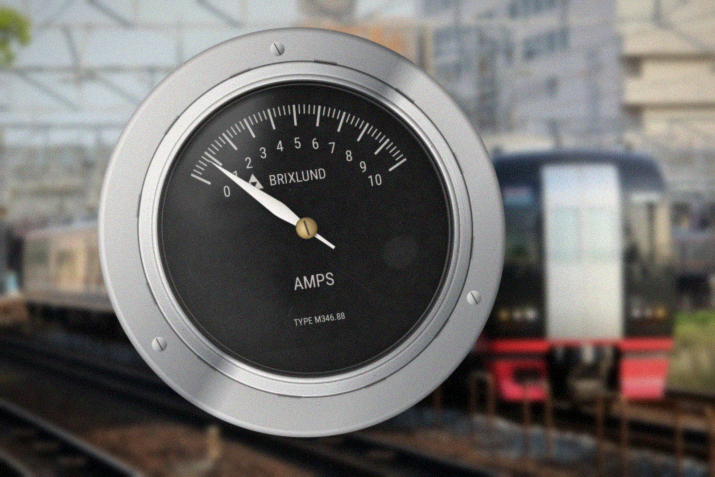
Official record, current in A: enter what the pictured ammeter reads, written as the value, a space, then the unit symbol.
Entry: 0.8 A
